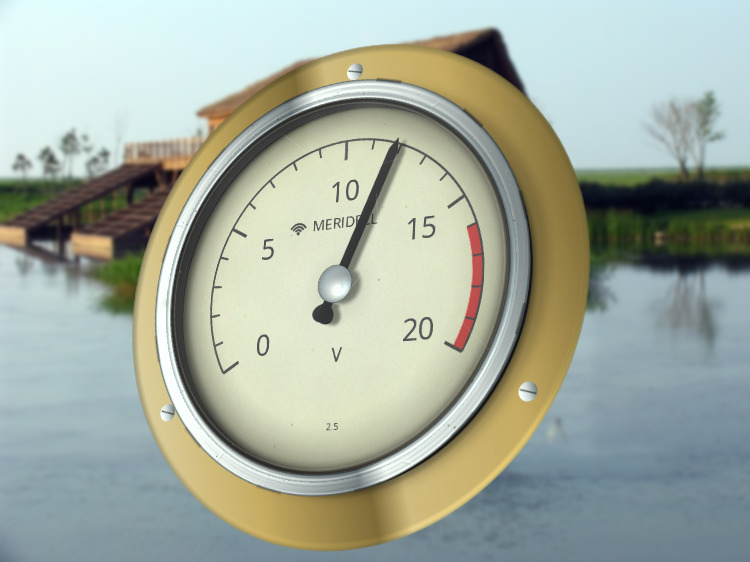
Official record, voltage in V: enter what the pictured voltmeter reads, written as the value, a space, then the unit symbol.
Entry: 12 V
